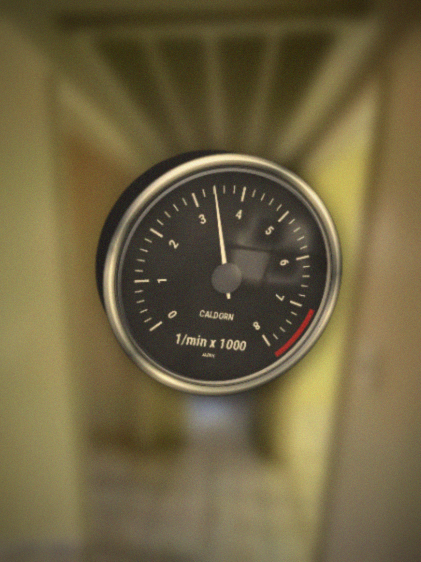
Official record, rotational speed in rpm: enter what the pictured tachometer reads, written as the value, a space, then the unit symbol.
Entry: 3400 rpm
